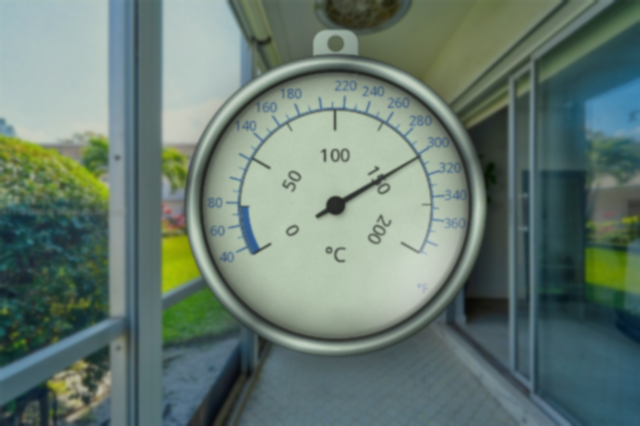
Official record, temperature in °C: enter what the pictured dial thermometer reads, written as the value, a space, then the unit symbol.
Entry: 150 °C
